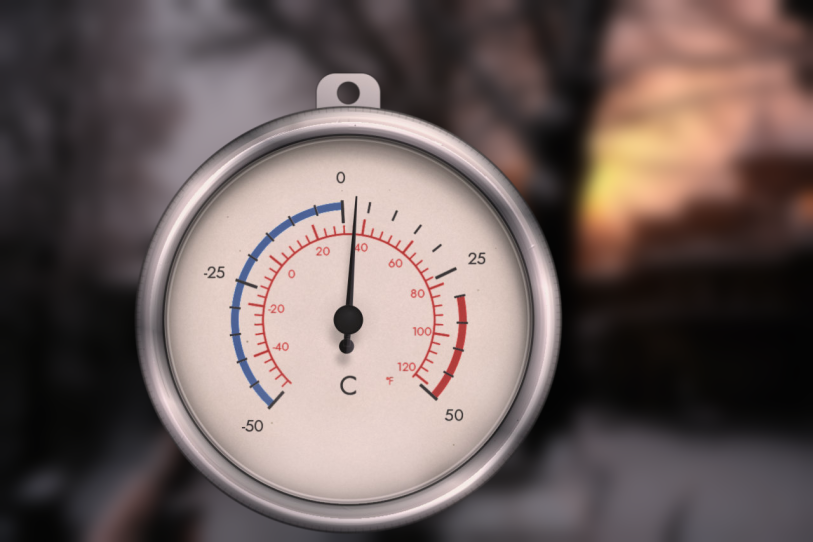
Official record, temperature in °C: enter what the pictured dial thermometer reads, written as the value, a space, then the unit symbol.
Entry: 2.5 °C
